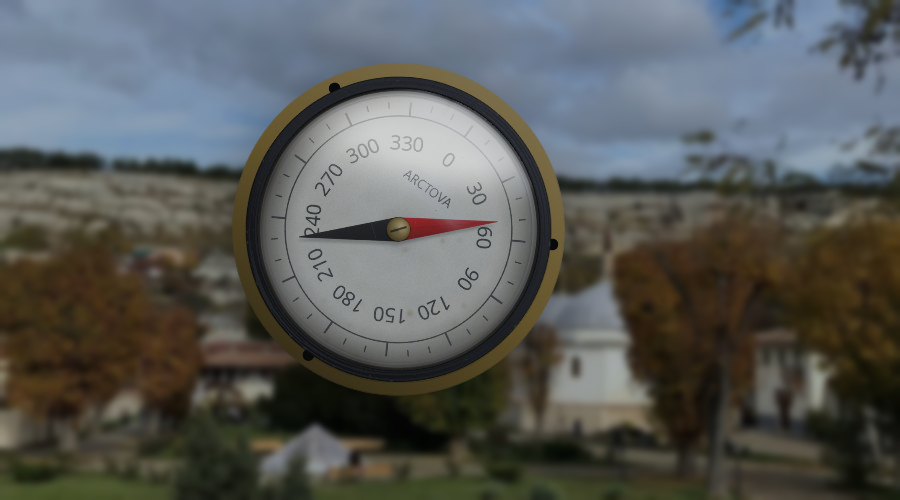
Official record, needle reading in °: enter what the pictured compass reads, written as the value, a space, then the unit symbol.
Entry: 50 °
